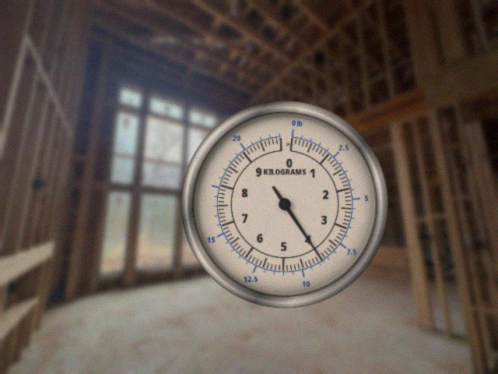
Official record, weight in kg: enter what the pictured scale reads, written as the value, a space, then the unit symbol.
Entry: 4 kg
